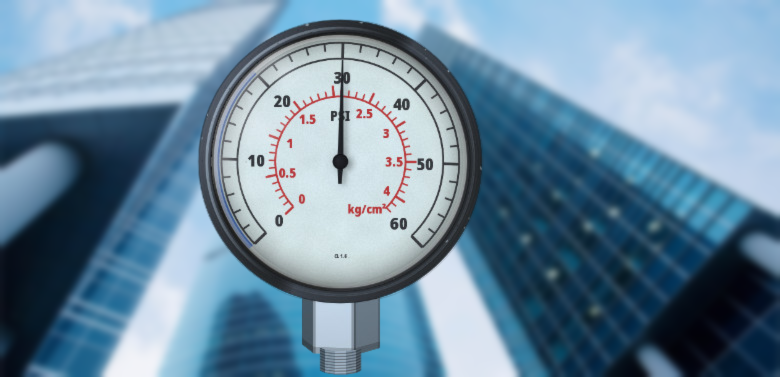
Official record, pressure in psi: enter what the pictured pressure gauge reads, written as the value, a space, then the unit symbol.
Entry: 30 psi
